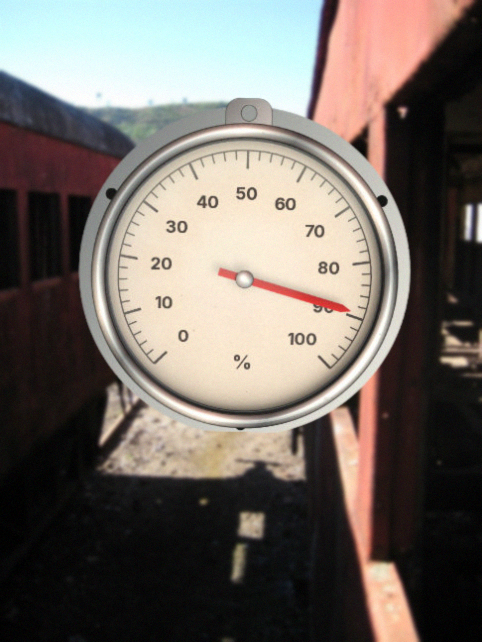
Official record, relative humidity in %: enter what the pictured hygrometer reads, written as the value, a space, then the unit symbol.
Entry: 89 %
